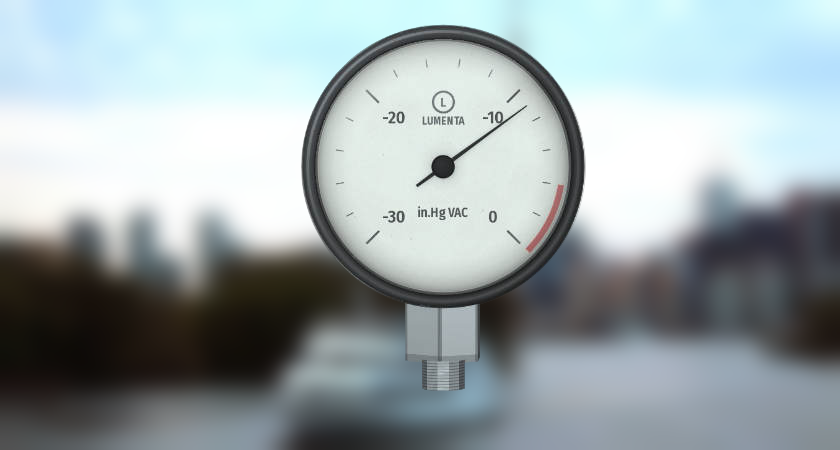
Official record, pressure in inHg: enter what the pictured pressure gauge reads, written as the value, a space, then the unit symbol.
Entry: -9 inHg
